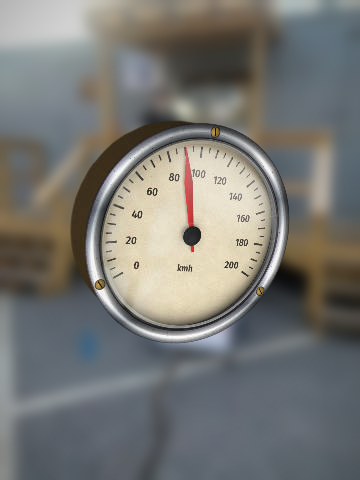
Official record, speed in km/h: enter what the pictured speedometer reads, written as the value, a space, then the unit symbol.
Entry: 90 km/h
